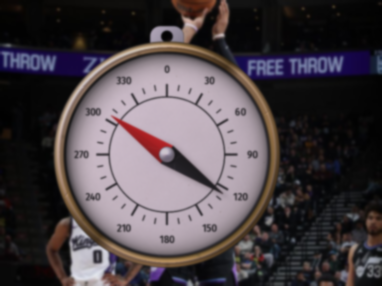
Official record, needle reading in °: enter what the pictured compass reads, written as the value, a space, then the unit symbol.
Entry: 305 °
